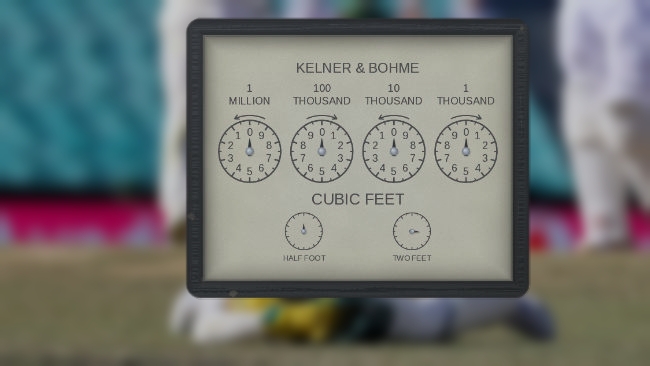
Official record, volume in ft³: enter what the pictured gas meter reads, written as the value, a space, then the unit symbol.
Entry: 0 ft³
